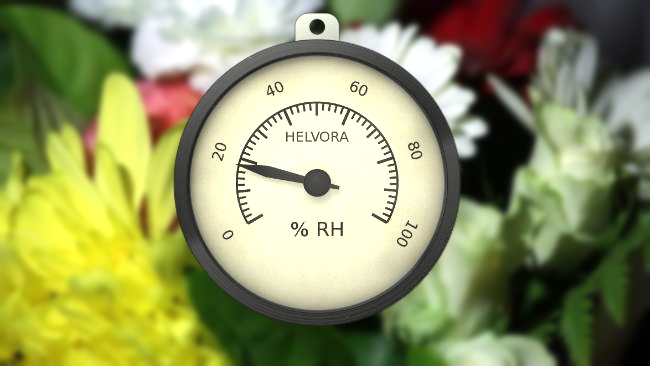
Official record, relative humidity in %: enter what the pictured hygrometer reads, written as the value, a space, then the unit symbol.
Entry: 18 %
